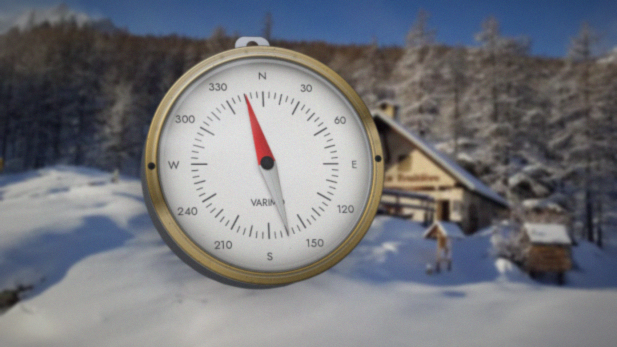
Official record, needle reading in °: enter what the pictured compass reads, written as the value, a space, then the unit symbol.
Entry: 345 °
